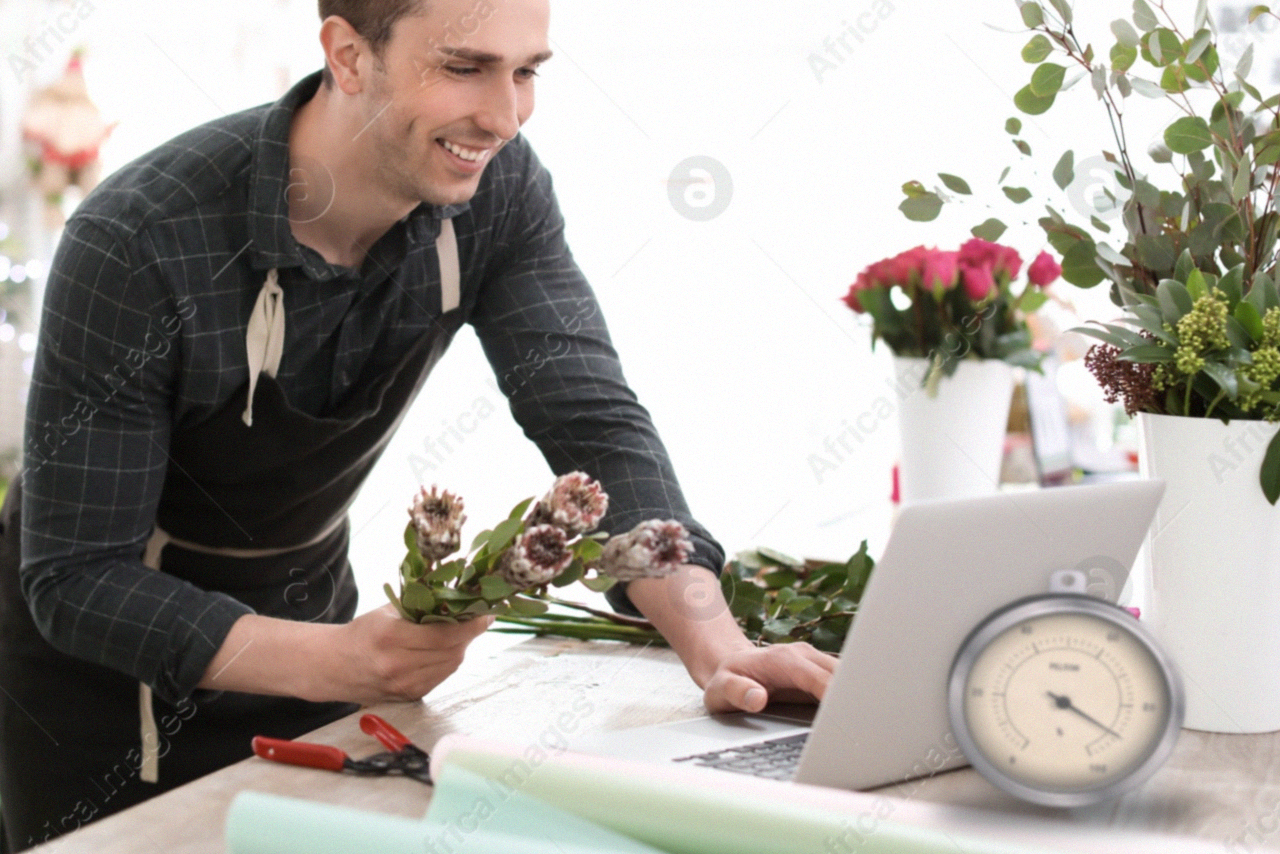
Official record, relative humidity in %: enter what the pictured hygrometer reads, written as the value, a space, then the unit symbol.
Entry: 90 %
